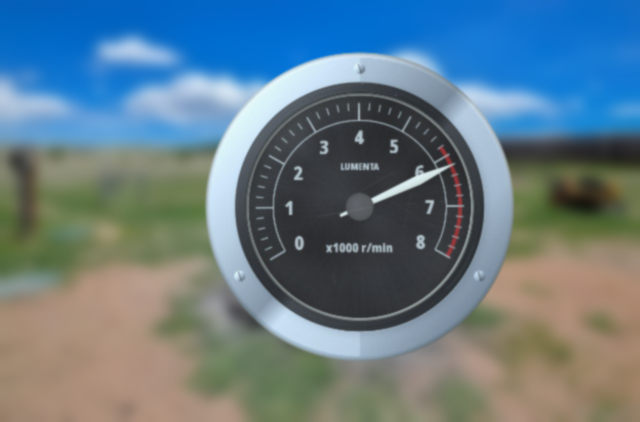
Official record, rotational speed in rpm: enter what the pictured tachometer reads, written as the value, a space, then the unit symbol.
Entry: 6200 rpm
